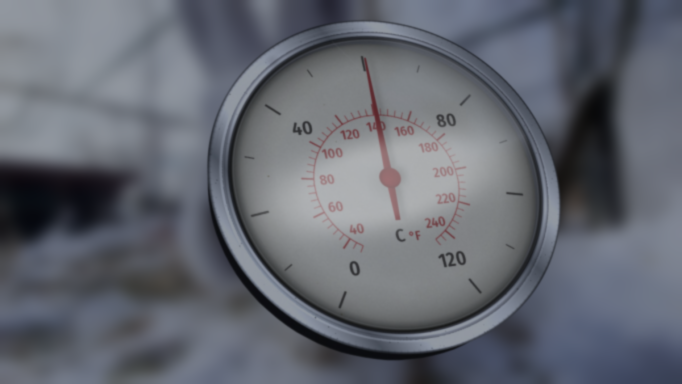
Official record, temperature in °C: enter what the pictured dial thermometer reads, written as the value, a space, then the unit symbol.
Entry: 60 °C
